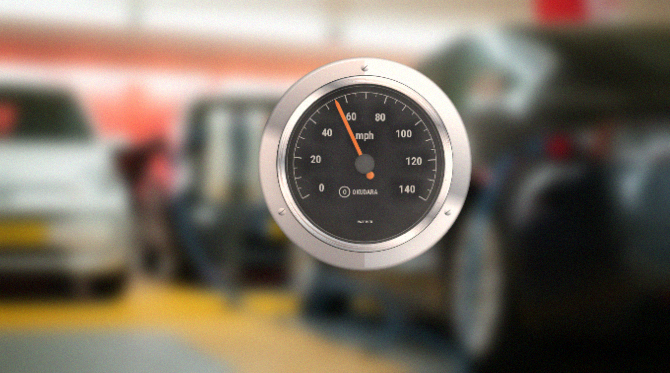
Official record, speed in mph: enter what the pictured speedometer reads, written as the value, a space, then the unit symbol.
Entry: 55 mph
